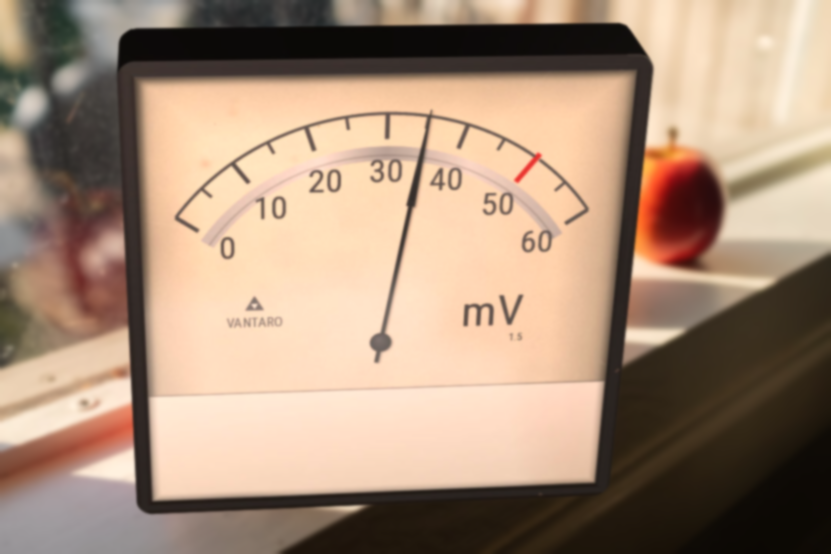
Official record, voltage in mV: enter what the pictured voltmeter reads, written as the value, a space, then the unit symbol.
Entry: 35 mV
